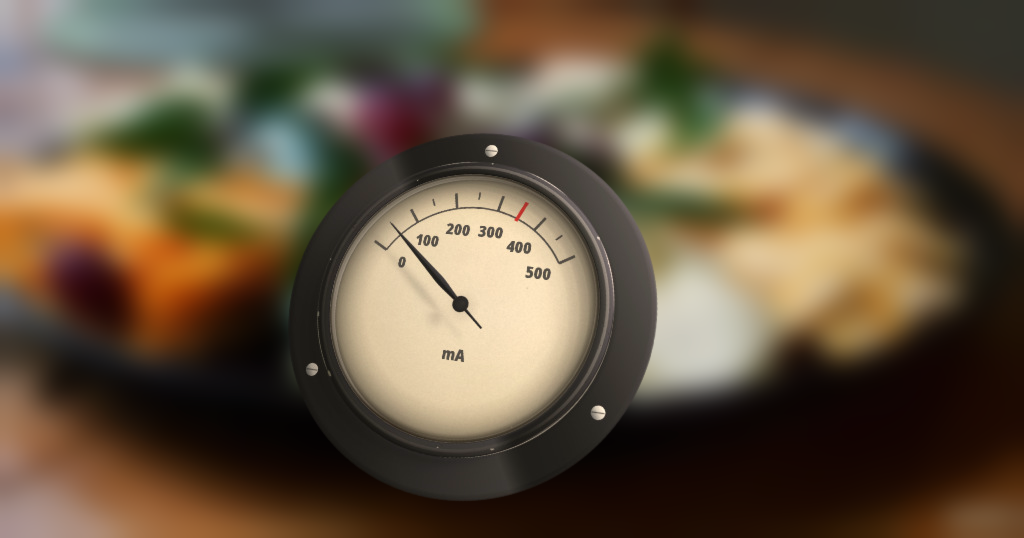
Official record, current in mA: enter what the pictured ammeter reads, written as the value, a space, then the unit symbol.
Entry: 50 mA
